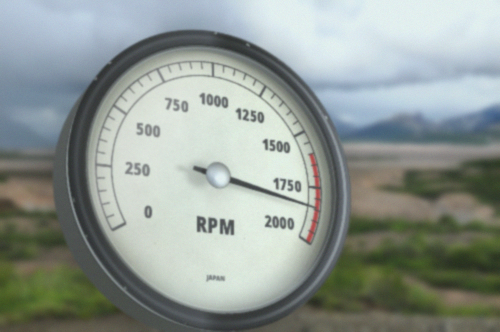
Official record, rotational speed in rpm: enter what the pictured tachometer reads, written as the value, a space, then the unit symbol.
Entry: 1850 rpm
